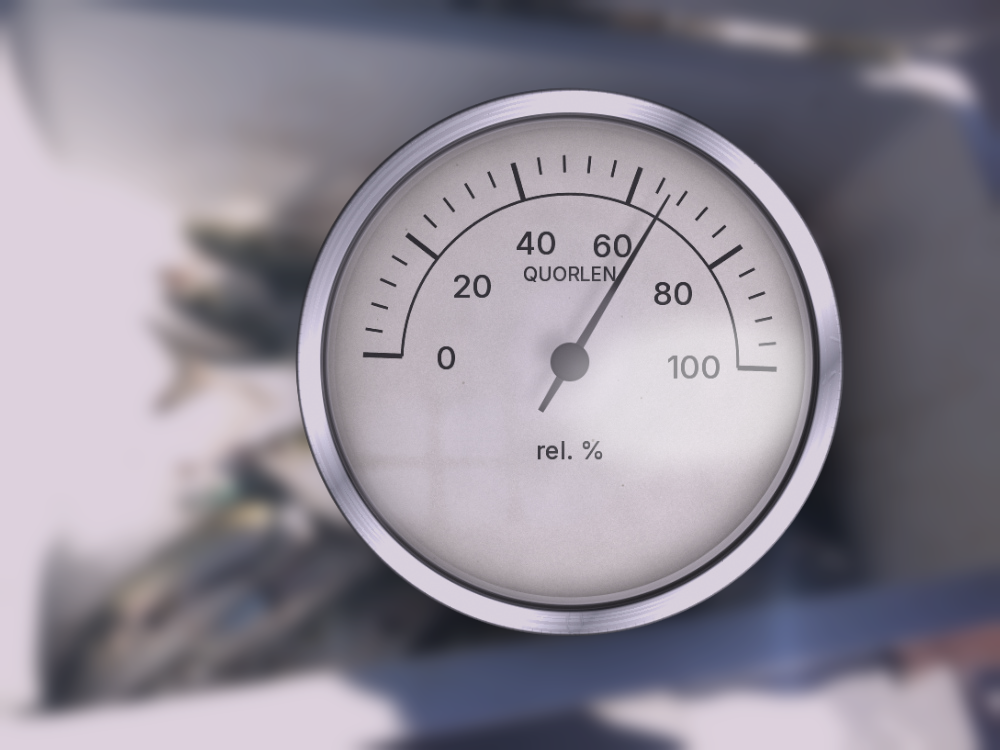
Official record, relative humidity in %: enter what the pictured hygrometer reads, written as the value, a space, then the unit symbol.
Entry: 66 %
